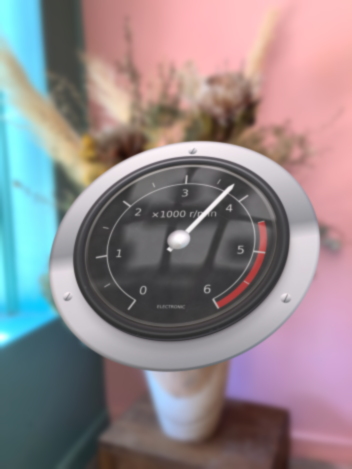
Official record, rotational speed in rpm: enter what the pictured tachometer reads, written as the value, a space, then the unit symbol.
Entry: 3750 rpm
